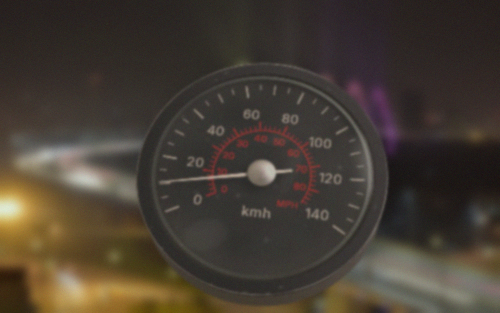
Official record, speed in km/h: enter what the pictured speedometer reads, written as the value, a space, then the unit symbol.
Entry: 10 km/h
